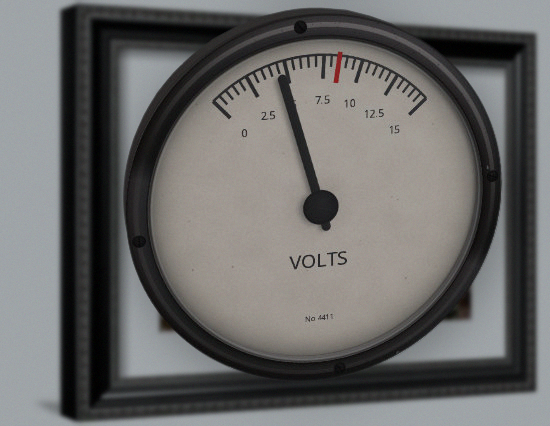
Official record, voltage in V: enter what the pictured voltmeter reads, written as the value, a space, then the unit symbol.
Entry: 4.5 V
